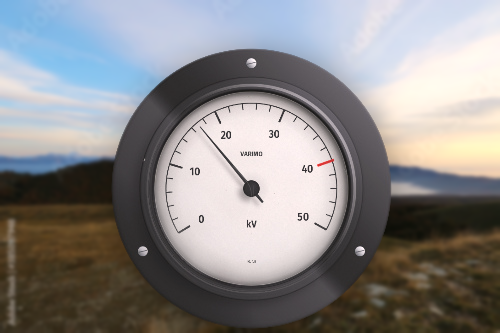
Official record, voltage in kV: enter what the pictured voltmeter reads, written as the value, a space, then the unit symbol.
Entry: 17 kV
